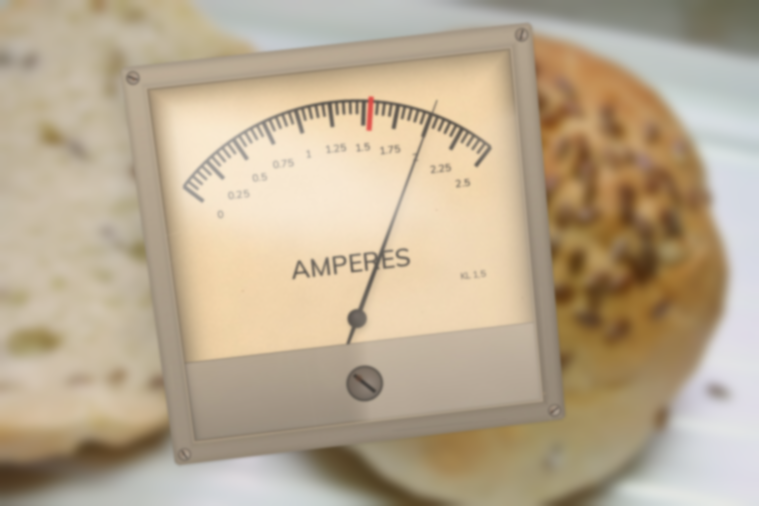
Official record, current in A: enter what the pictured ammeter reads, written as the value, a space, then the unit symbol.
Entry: 2 A
